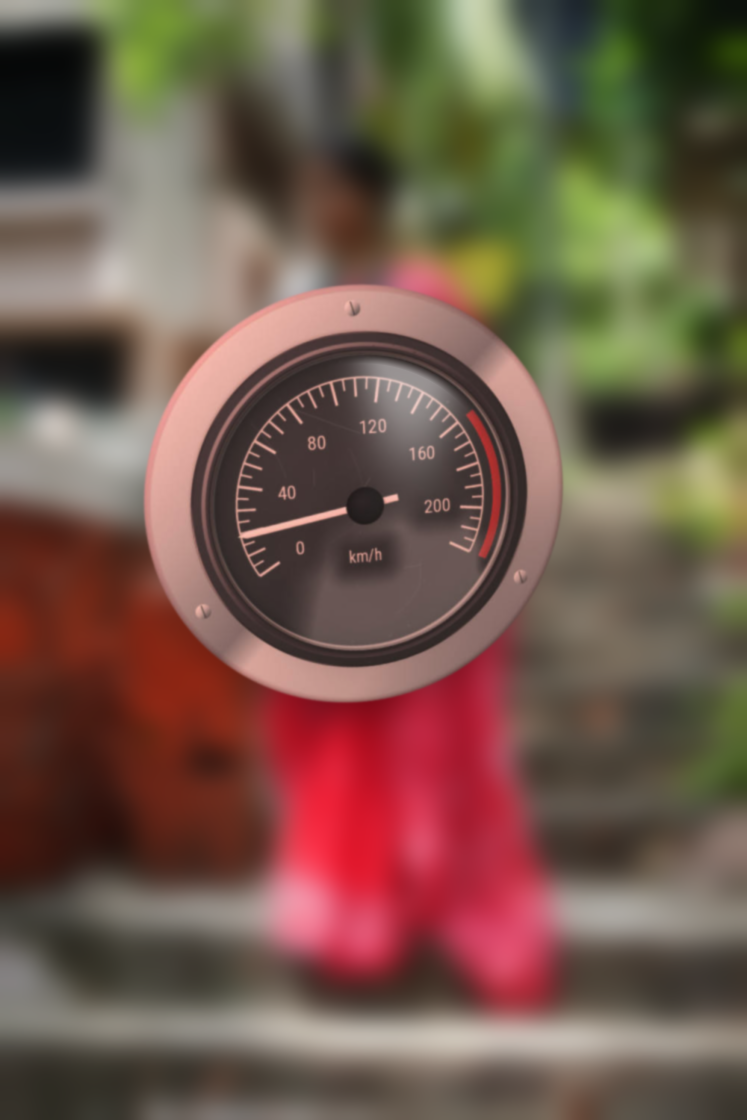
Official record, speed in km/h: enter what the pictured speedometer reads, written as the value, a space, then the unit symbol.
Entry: 20 km/h
